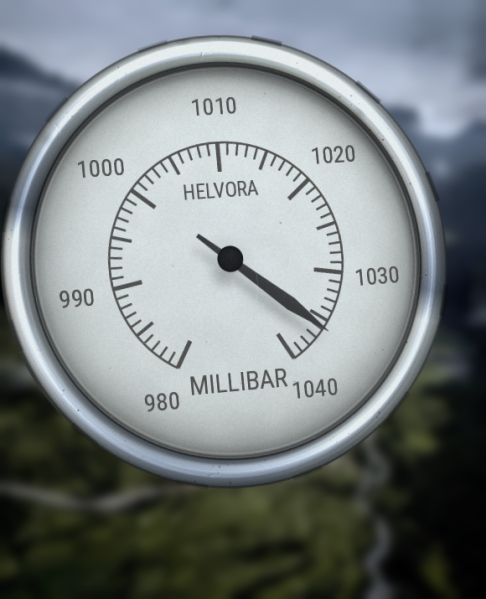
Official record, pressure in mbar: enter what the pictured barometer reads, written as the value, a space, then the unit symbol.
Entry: 1036 mbar
